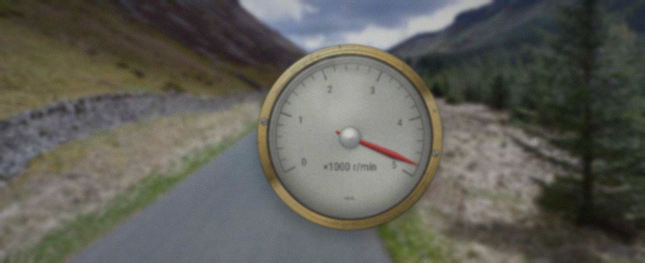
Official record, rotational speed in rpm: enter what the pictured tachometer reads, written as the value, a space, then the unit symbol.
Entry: 4800 rpm
